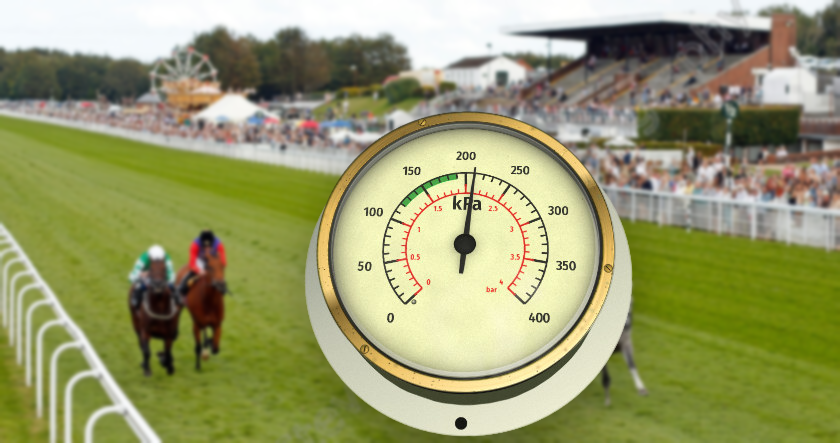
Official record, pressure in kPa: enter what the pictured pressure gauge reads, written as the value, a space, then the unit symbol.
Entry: 210 kPa
